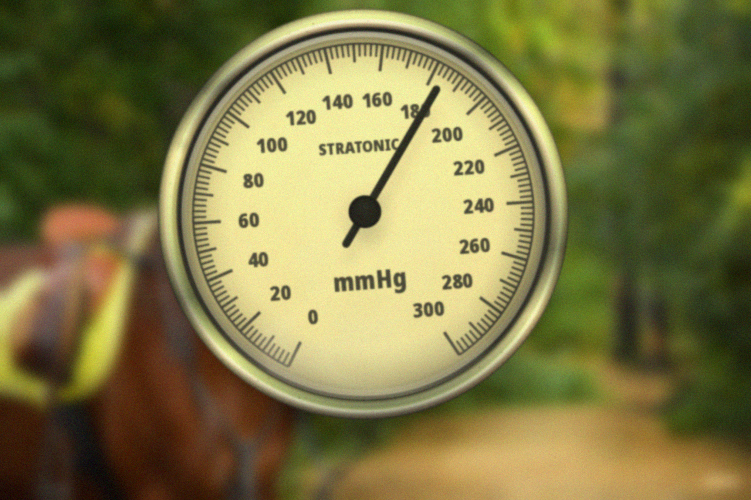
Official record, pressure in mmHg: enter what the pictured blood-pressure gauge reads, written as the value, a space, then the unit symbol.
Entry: 184 mmHg
